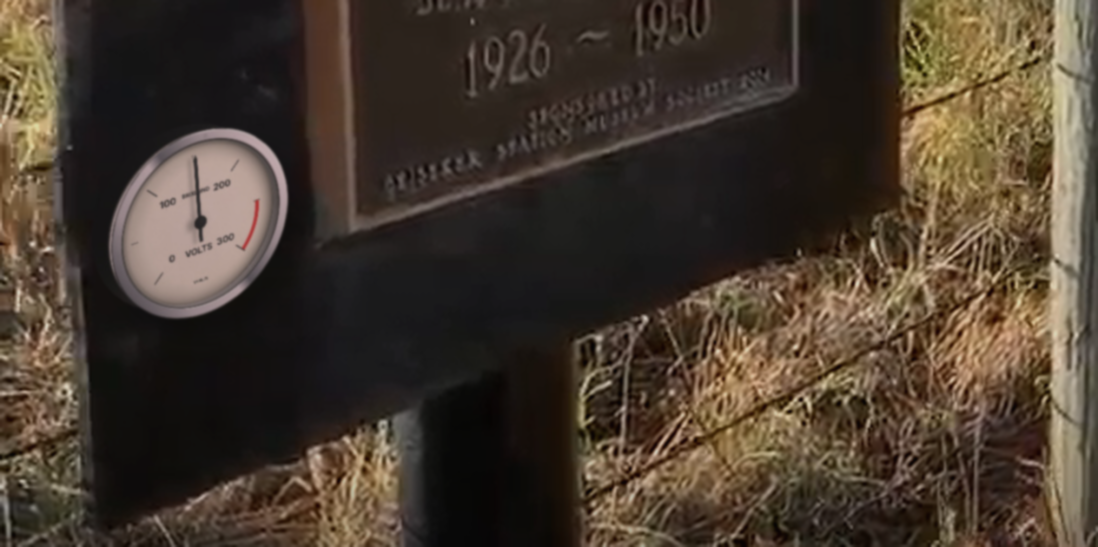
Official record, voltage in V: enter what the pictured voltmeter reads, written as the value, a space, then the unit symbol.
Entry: 150 V
